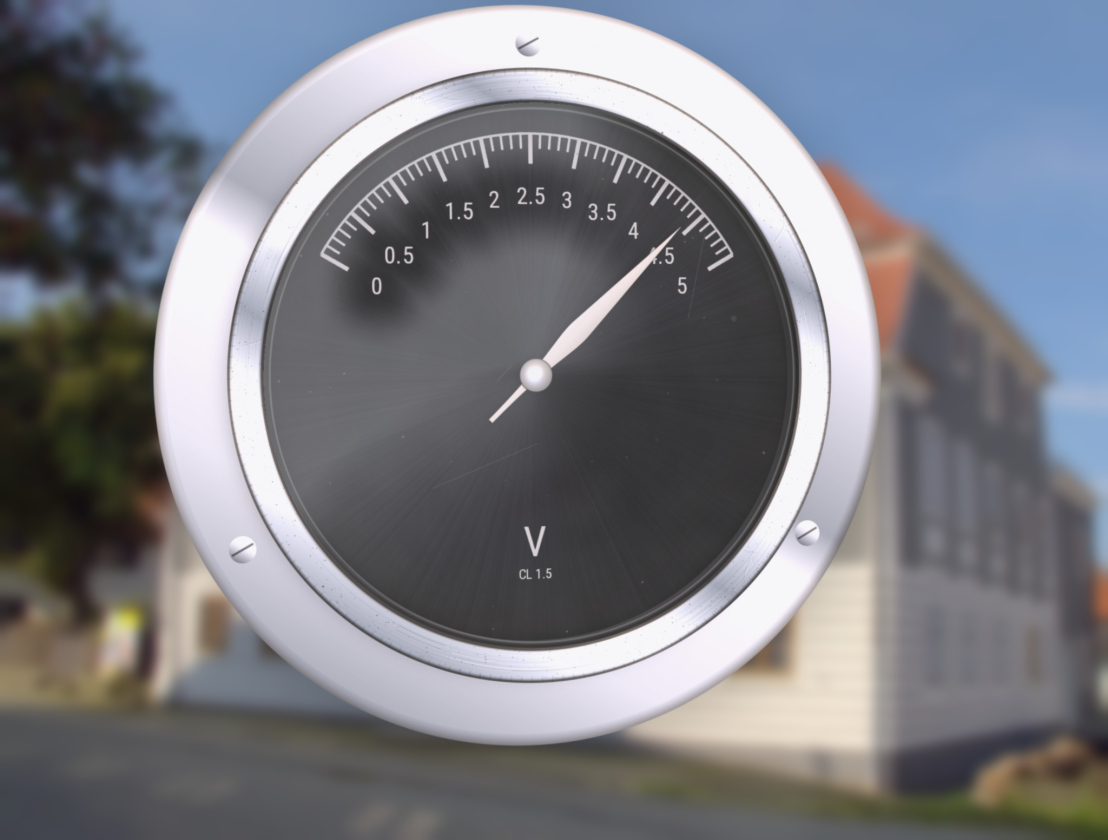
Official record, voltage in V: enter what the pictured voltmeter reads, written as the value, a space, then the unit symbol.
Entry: 4.4 V
